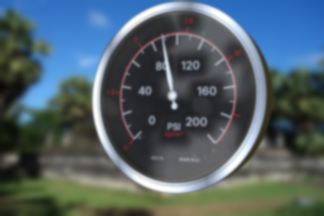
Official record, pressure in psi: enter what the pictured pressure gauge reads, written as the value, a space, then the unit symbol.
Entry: 90 psi
